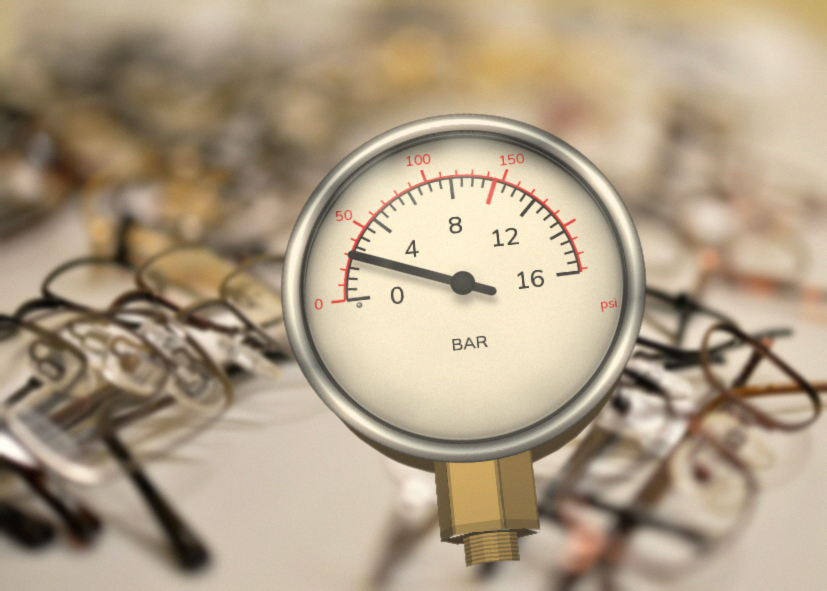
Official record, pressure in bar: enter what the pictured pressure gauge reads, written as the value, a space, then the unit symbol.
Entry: 2 bar
